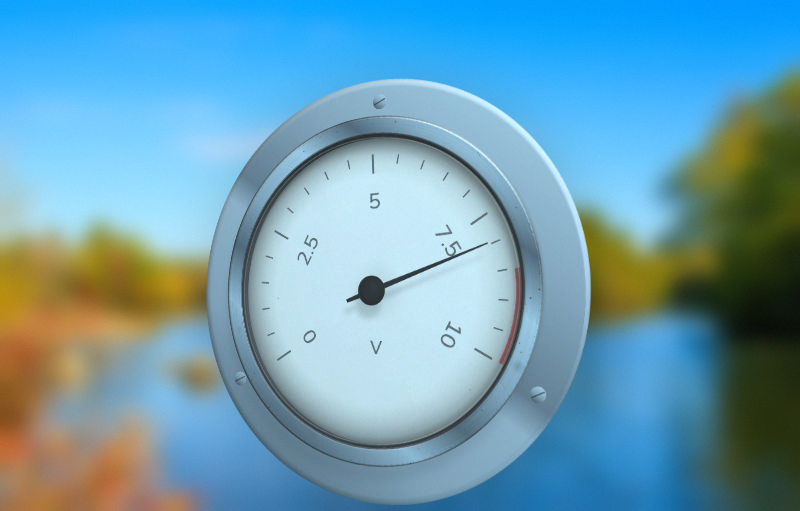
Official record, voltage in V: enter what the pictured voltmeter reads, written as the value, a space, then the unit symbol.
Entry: 8 V
